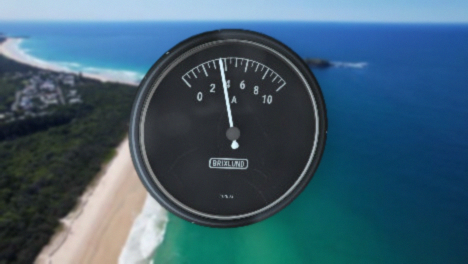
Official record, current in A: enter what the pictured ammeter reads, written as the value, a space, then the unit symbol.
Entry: 3.5 A
